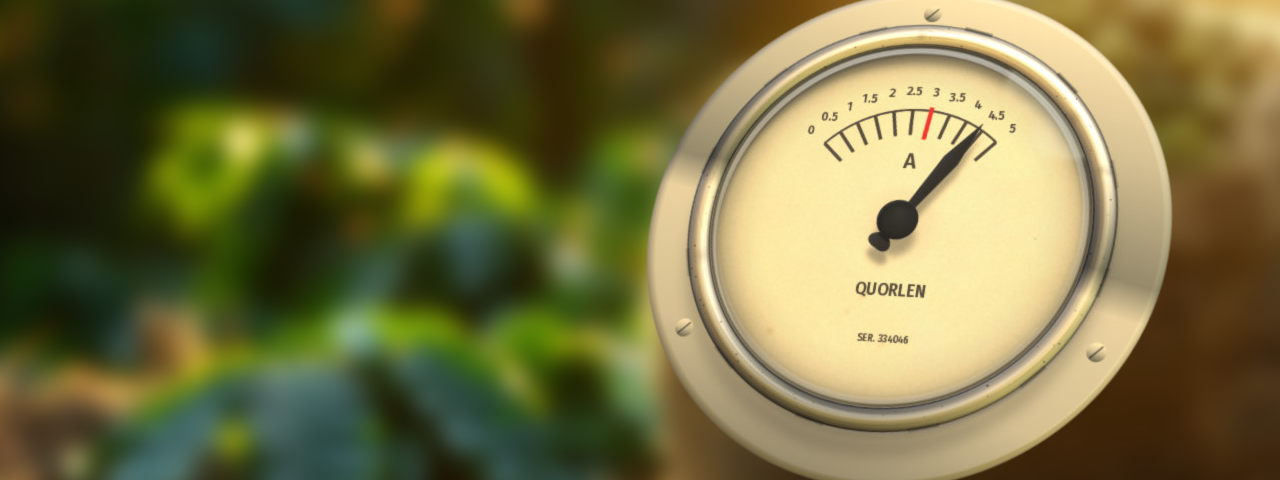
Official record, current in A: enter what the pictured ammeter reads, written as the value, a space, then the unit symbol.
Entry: 4.5 A
